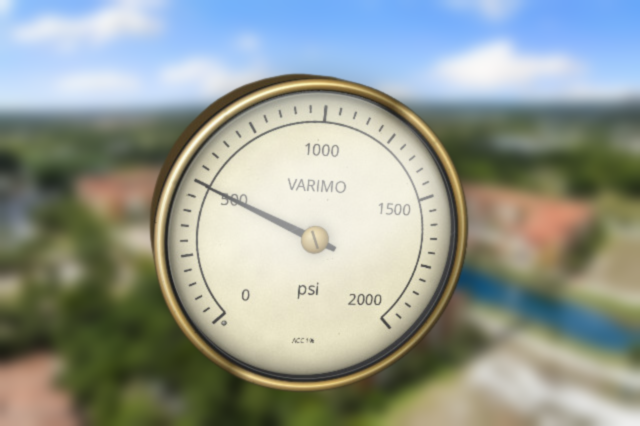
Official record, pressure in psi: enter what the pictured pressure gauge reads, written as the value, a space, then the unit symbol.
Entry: 500 psi
